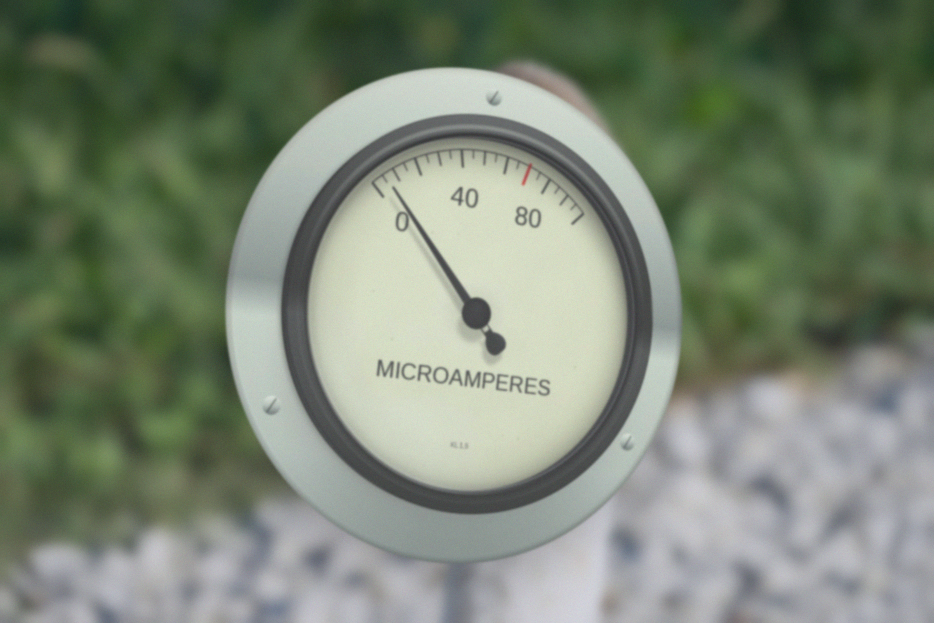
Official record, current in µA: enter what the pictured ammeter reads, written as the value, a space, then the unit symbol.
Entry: 5 µA
